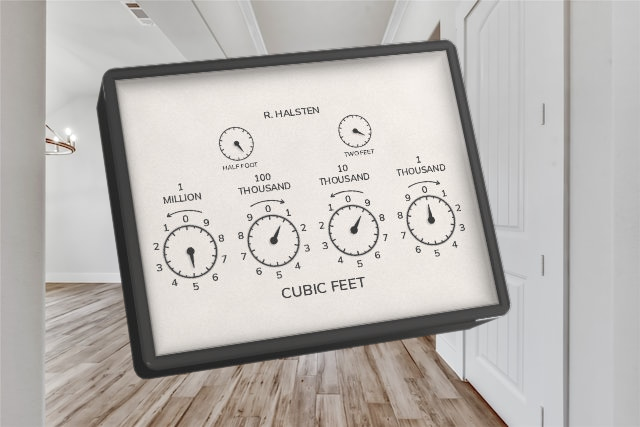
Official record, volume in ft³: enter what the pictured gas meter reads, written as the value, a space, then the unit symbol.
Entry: 509000 ft³
